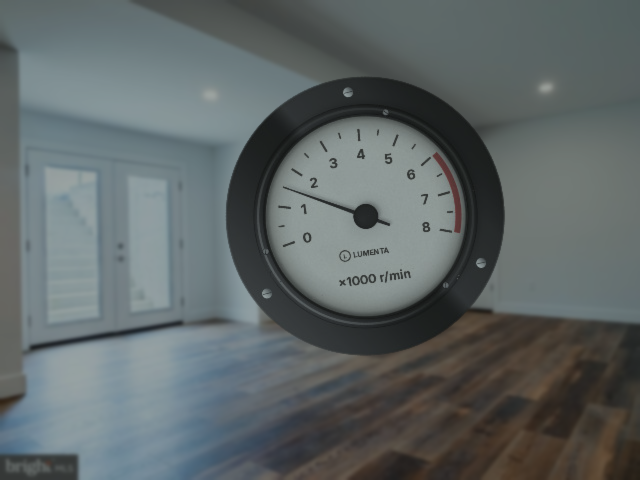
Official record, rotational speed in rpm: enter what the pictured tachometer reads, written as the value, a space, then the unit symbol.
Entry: 1500 rpm
